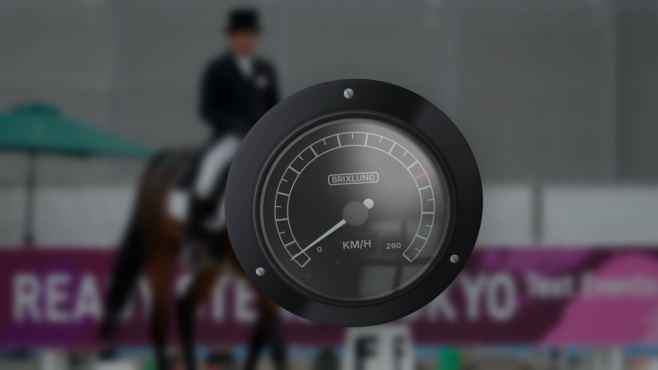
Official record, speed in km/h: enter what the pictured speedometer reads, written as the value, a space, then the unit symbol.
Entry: 10 km/h
